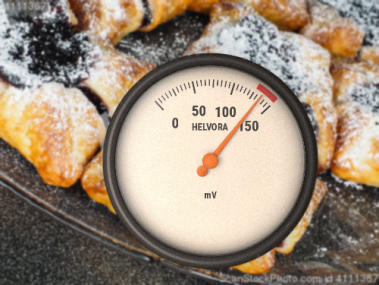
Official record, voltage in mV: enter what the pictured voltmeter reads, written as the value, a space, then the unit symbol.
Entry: 135 mV
